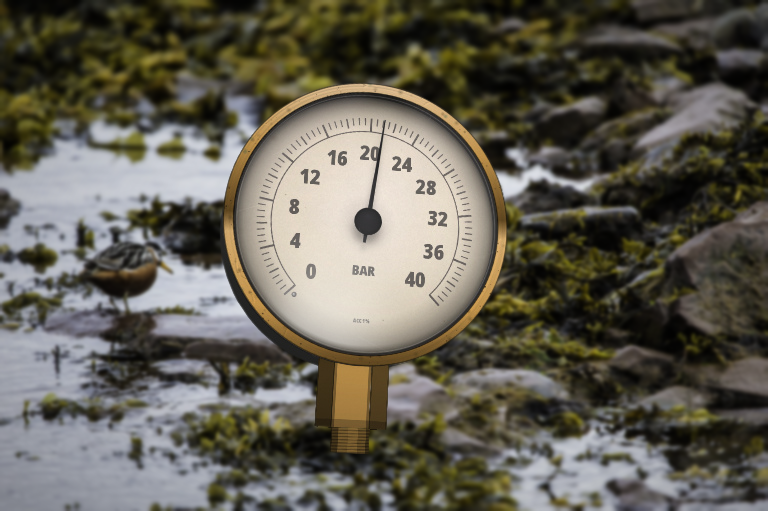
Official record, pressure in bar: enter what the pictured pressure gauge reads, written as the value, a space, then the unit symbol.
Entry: 21 bar
